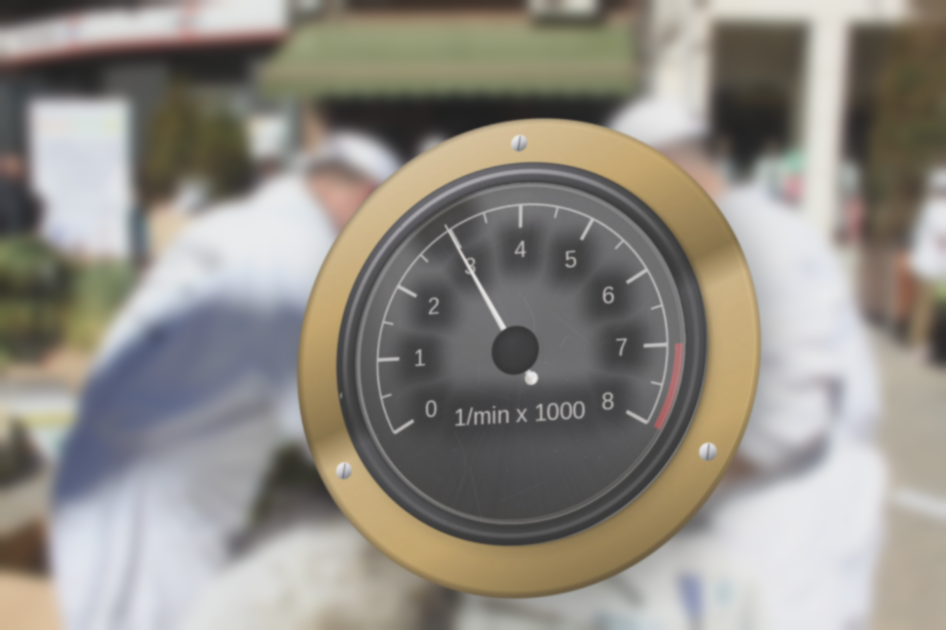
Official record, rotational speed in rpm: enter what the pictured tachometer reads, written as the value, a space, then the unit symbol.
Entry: 3000 rpm
